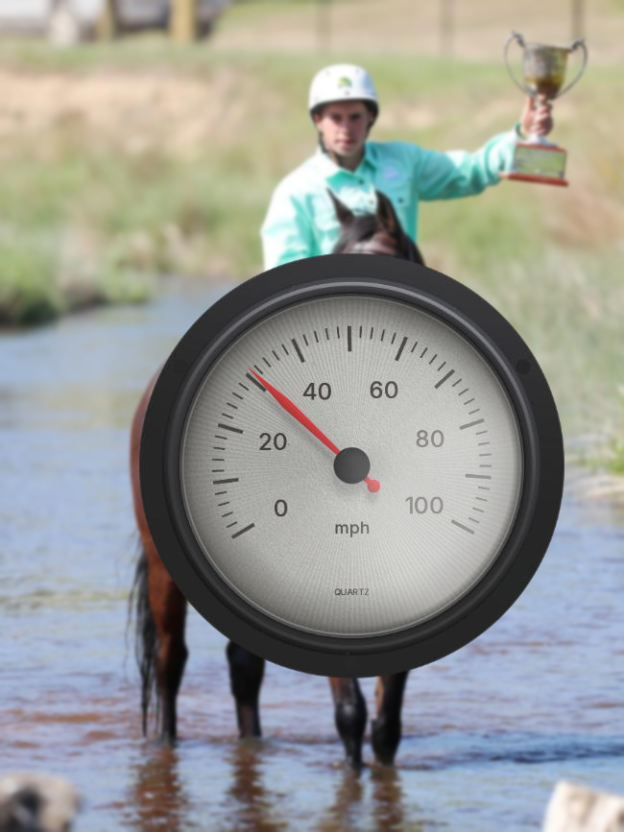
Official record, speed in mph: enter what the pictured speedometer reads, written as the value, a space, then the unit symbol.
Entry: 31 mph
